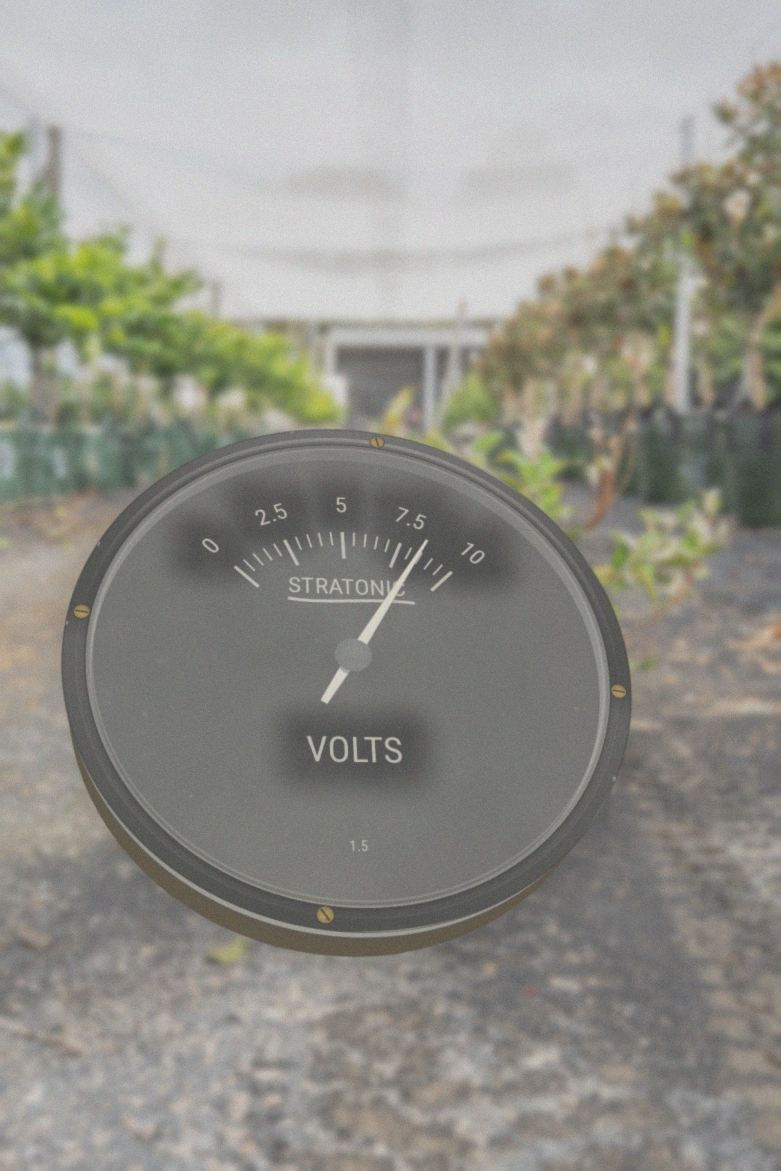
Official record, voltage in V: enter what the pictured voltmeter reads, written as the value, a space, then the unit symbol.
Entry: 8.5 V
